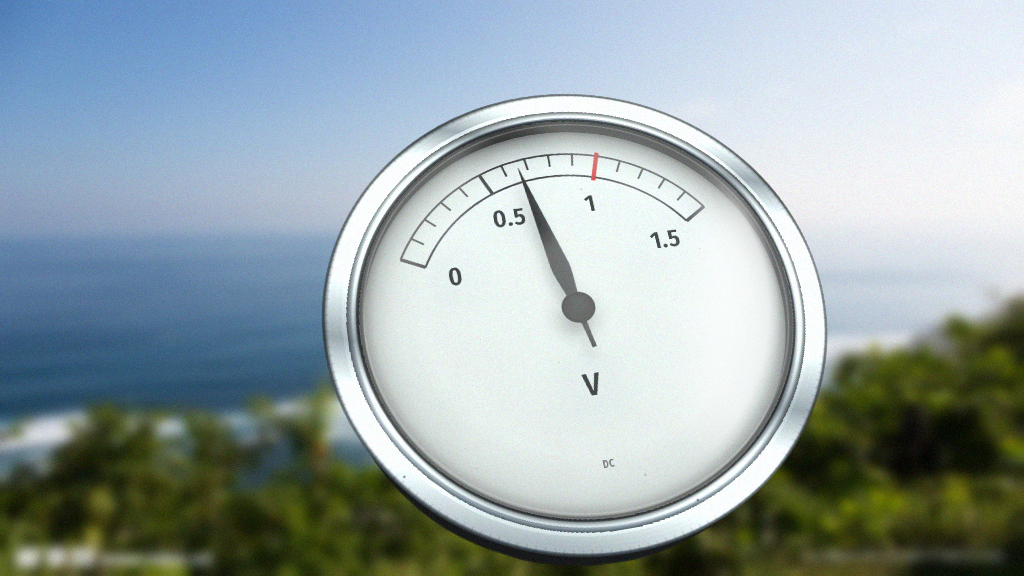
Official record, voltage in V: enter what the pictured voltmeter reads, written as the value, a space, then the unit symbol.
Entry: 0.65 V
